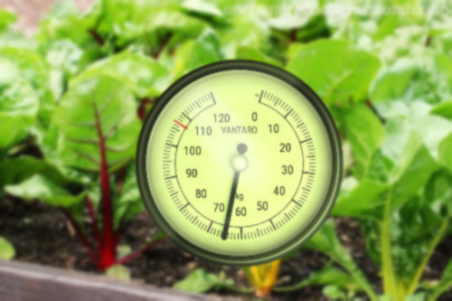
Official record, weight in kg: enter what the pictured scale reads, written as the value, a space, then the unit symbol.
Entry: 65 kg
